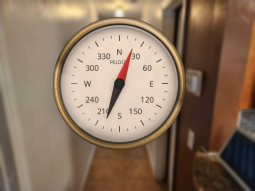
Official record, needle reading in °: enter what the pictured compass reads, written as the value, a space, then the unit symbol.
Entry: 20 °
